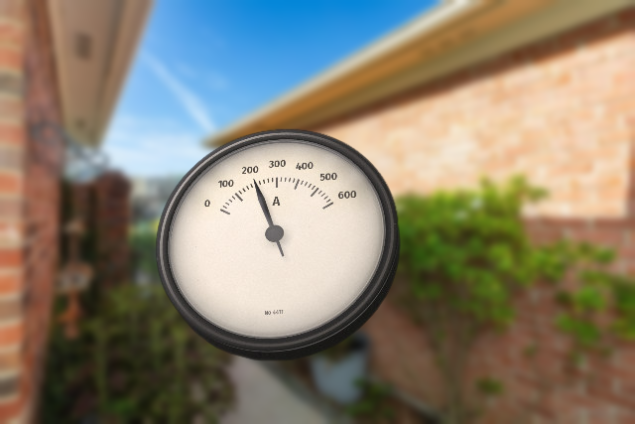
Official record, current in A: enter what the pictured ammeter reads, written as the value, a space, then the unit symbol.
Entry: 200 A
